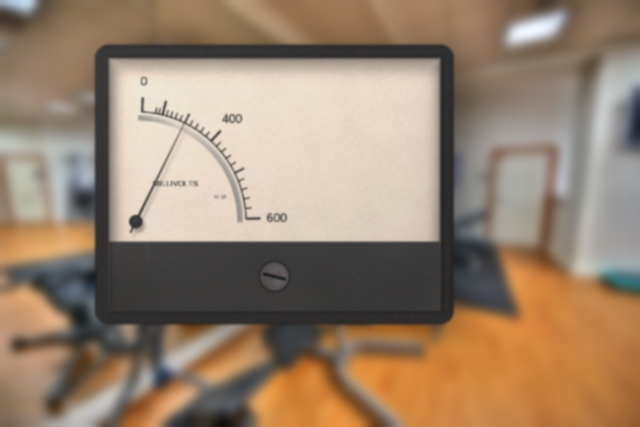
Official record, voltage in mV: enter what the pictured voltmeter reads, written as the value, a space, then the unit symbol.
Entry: 300 mV
